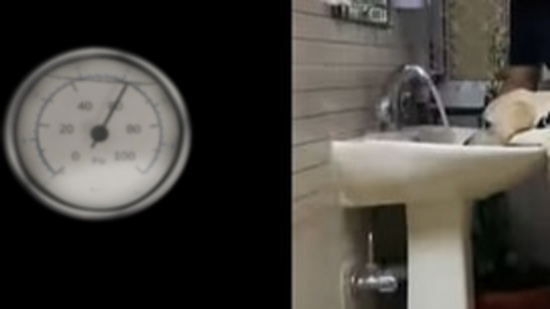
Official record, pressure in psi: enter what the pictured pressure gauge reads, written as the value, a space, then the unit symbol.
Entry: 60 psi
